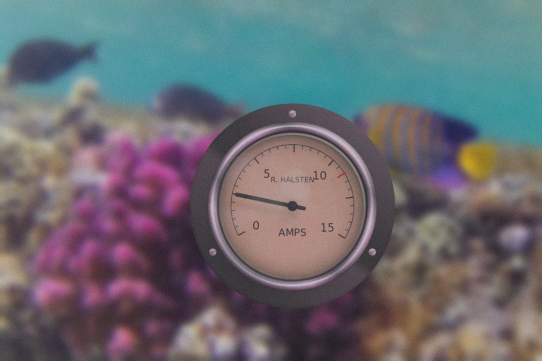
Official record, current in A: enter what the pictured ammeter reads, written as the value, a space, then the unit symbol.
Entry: 2.5 A
